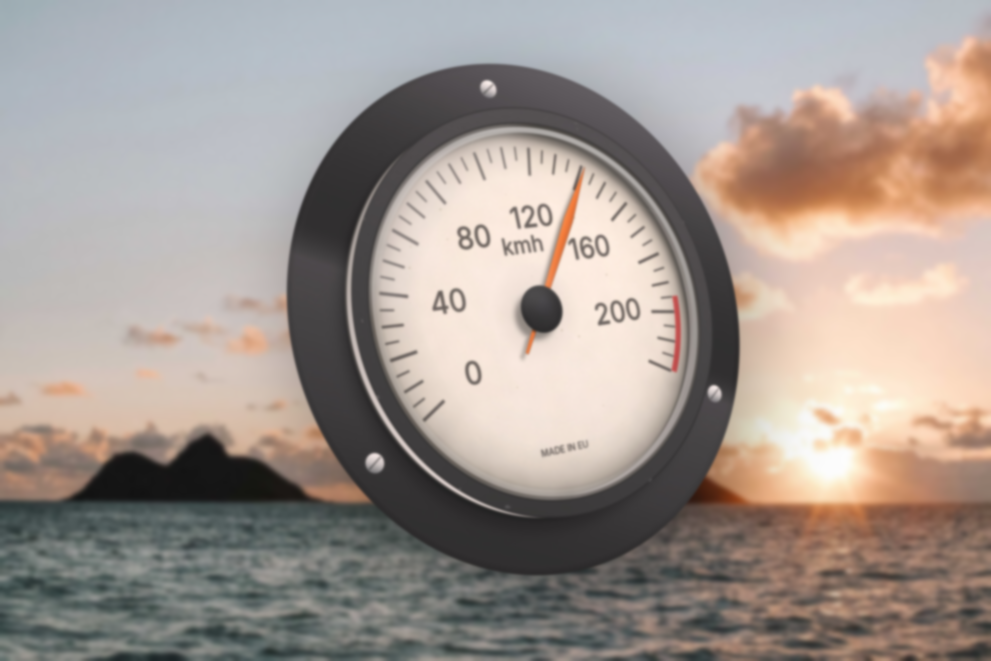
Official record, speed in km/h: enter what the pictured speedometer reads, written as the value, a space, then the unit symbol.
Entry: 140 km/h
